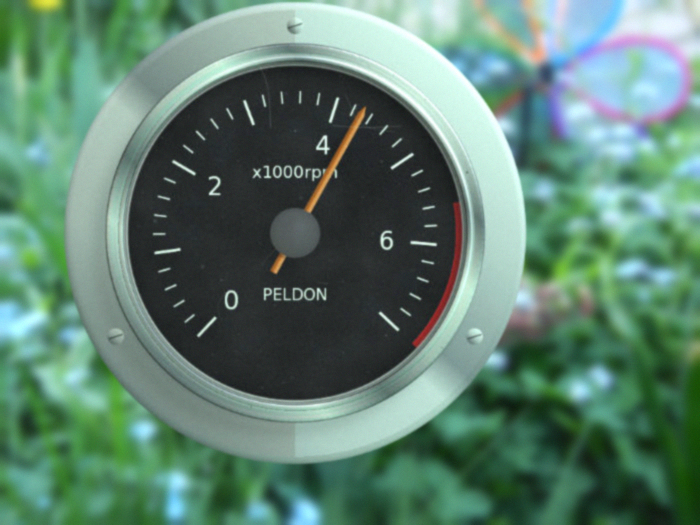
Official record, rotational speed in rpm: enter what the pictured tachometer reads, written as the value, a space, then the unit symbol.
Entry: 4300 rpm
